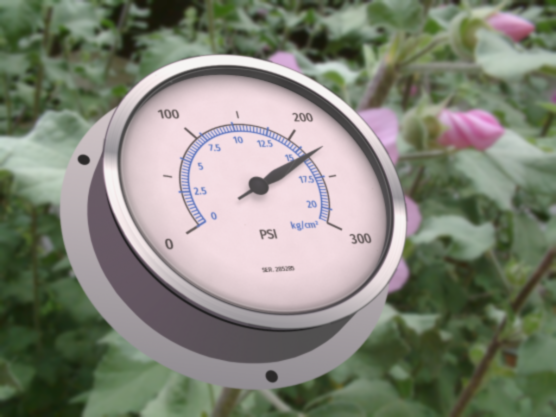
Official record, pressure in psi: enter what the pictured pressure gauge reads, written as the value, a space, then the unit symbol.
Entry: 225 psi
